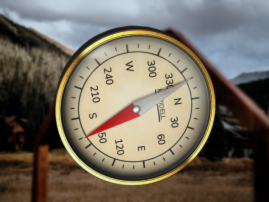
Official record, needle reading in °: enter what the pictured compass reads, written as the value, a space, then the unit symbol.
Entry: 160 °
